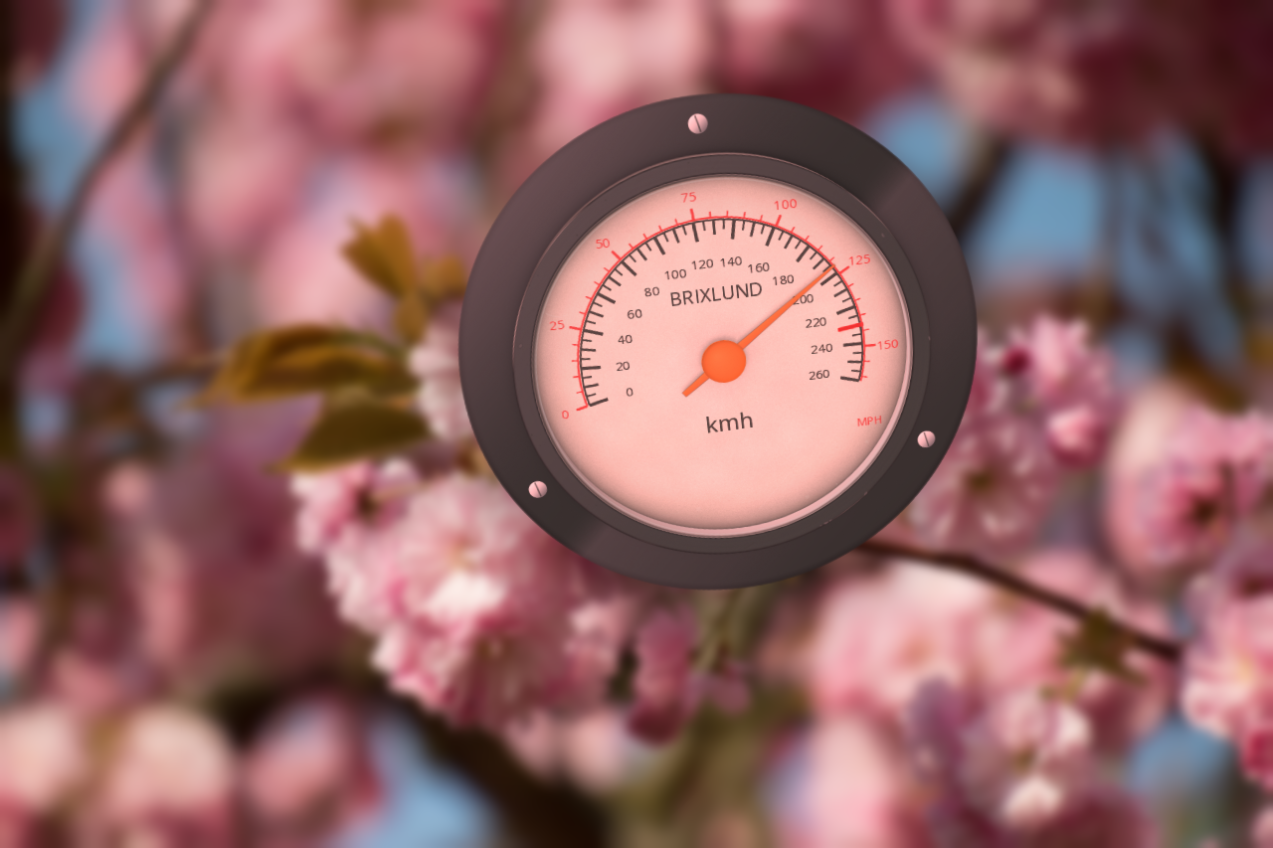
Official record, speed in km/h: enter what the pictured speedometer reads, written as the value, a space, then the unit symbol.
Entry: 195 km/h
